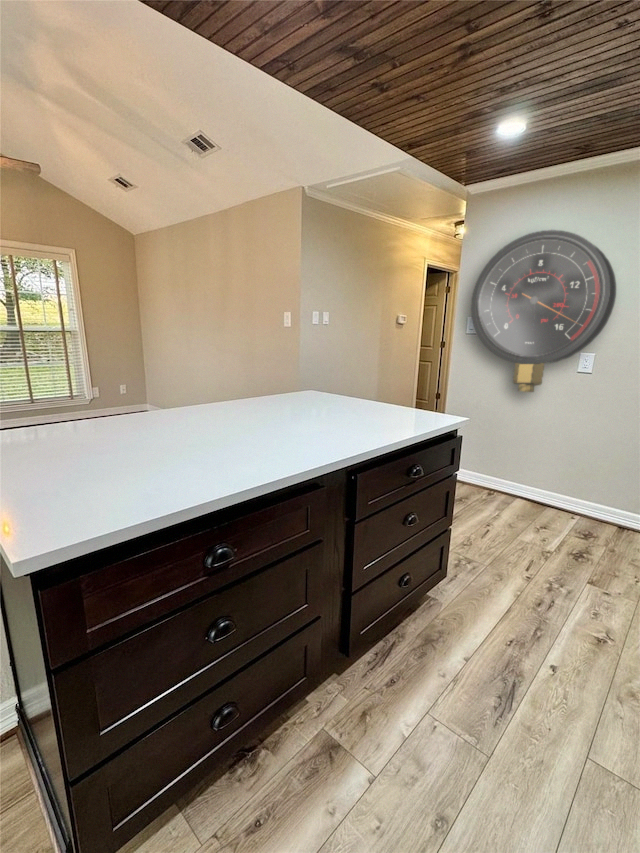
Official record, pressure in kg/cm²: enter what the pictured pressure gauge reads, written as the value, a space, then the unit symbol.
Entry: 15 kg/cm²
